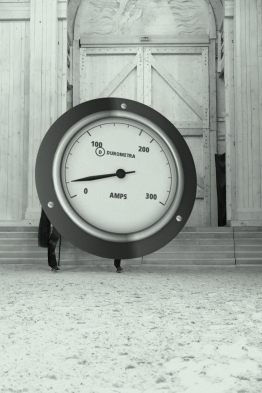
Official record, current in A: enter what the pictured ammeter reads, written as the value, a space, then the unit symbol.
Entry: 20 A
